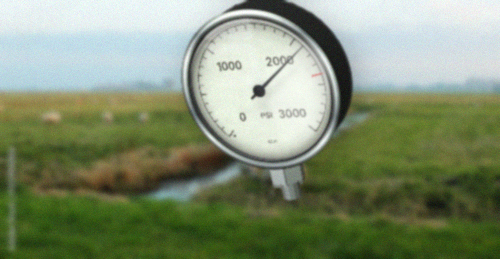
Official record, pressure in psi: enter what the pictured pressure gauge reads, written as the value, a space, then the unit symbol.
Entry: 2100 psi
